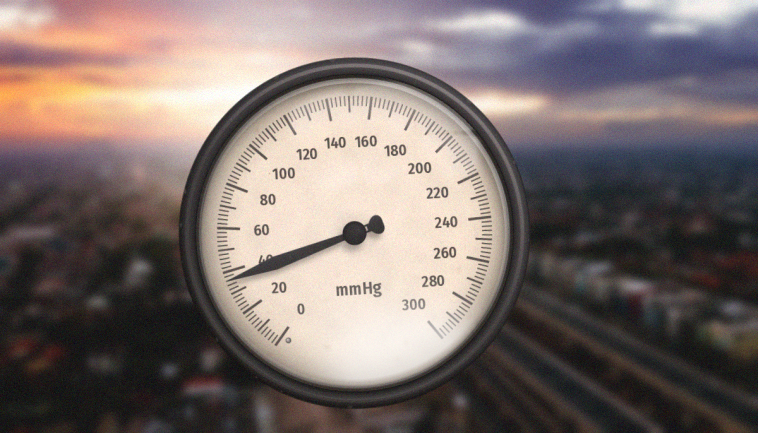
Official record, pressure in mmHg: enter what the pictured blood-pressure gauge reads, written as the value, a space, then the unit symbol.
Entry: 36 mmHg
